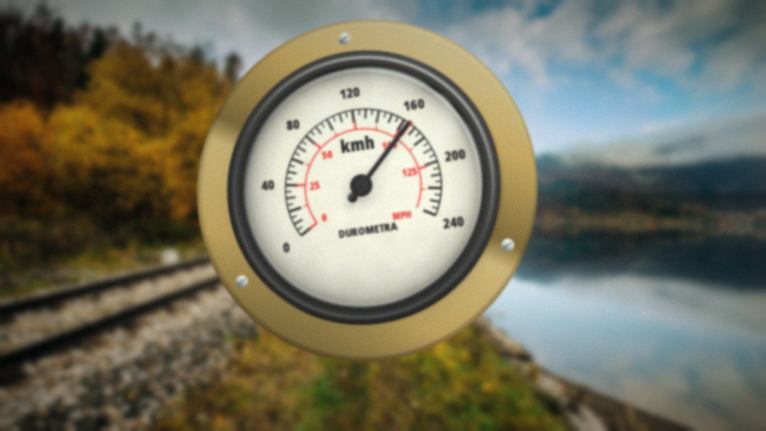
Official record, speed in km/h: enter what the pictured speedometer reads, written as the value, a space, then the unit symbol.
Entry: 165 km/h
